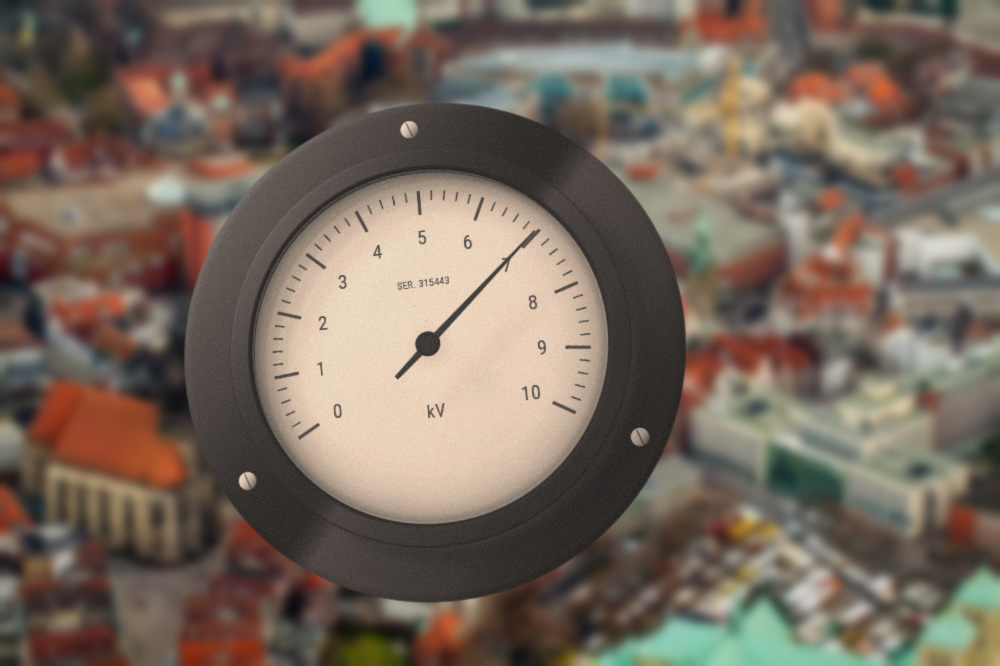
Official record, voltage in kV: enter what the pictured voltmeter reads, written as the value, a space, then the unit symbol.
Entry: 7 kV
